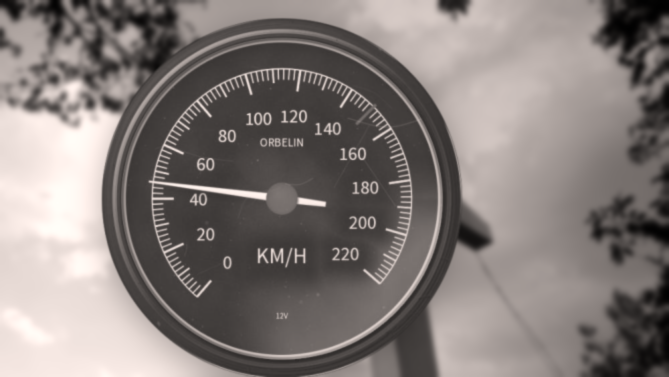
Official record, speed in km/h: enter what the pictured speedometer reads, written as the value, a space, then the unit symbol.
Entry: 46 km/h
